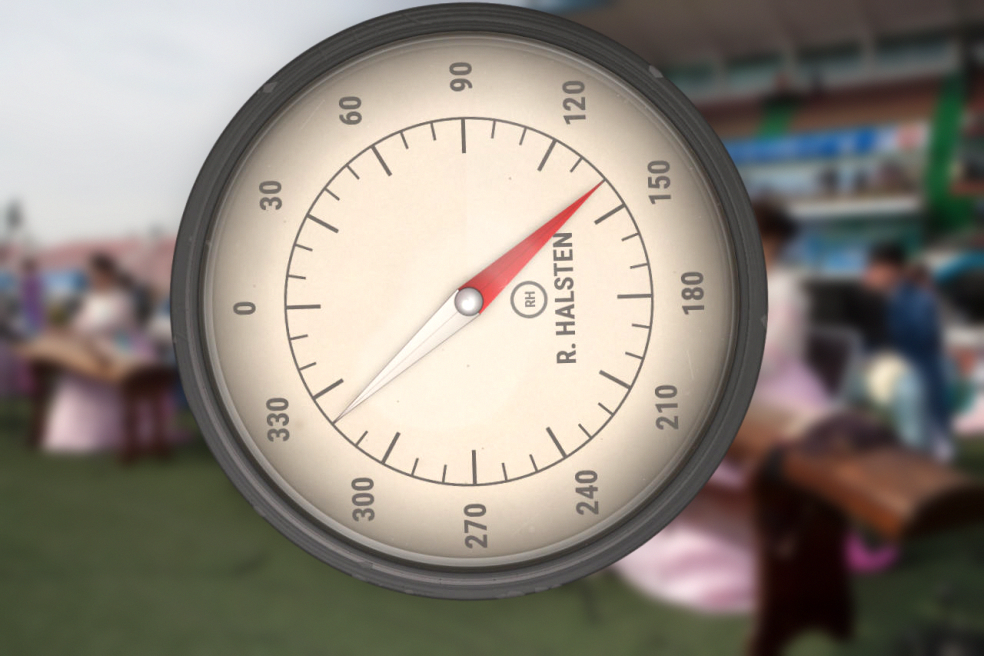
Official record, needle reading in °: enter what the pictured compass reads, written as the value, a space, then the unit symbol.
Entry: 140 °
